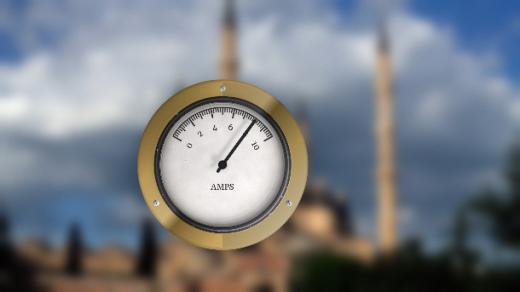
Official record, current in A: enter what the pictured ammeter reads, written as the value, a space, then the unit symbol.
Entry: 8 A
